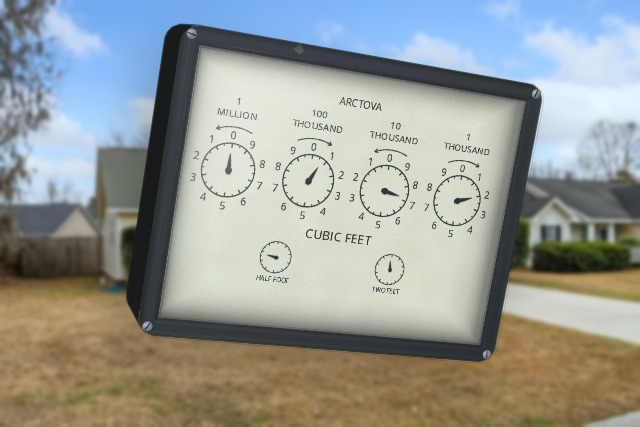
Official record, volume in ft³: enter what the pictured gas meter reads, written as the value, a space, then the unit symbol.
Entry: 7200 ft³
